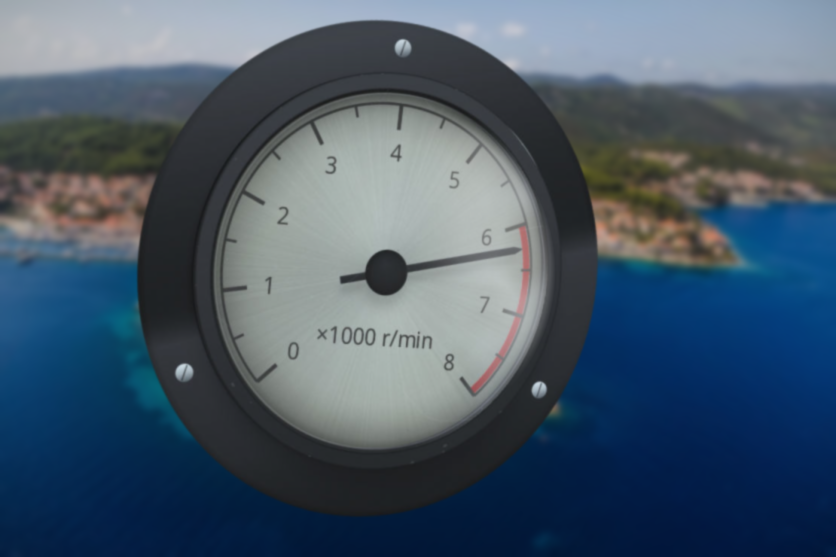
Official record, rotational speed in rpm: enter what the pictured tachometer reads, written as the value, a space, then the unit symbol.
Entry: 6250 rpm
